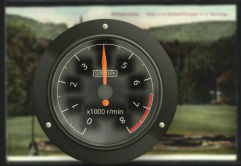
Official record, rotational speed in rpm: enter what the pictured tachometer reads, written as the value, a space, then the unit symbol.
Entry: 4000 rpm
